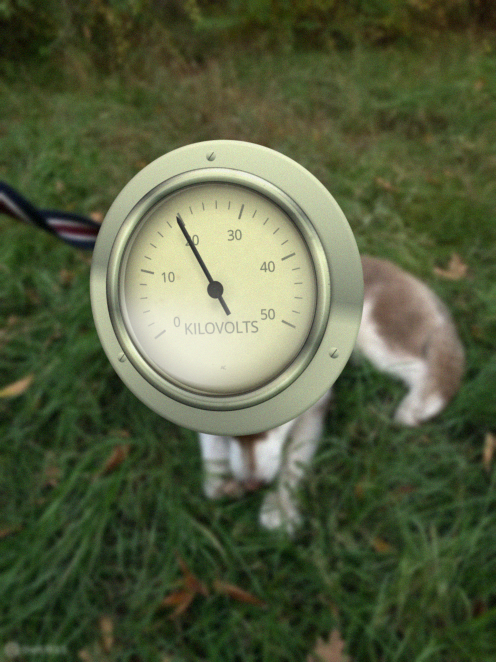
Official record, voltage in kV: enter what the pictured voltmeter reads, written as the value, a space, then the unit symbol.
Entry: 20 kV
